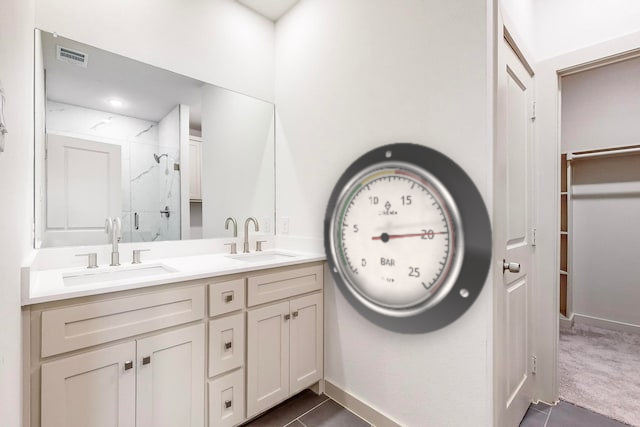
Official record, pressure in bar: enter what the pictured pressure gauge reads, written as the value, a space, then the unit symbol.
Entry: 20 bar
